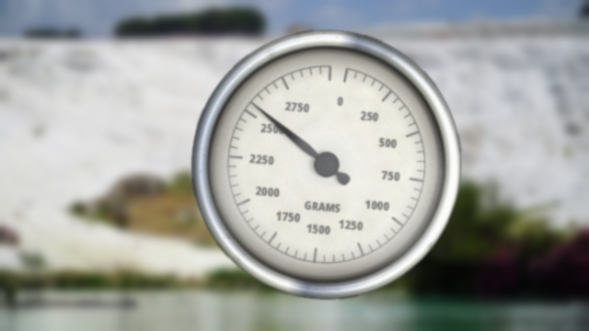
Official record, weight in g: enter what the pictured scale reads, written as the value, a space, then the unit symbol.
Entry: 2550 g
